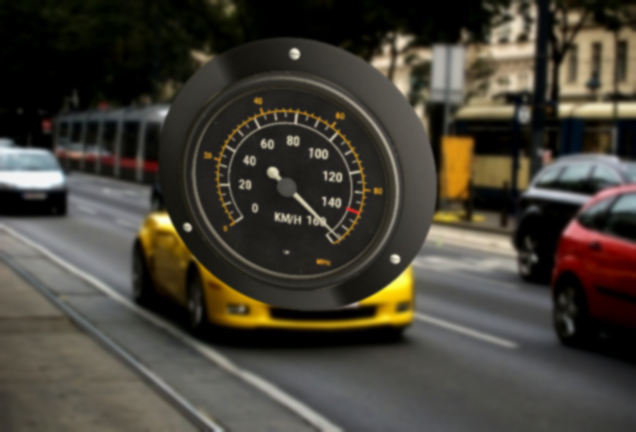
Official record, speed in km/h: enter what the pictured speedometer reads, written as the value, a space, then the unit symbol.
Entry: 155 km/h
